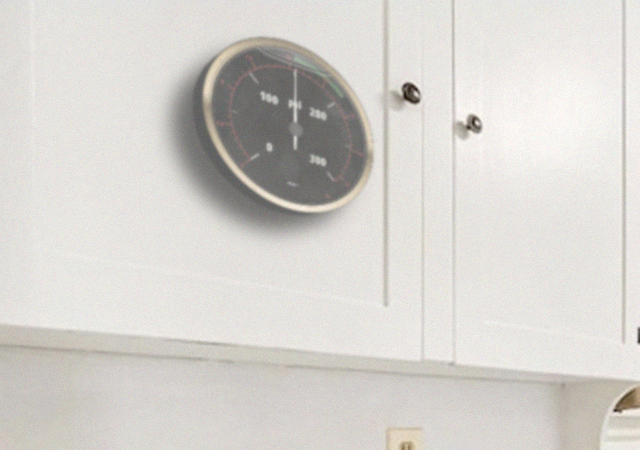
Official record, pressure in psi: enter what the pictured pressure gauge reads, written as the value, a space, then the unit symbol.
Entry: 150 psi
